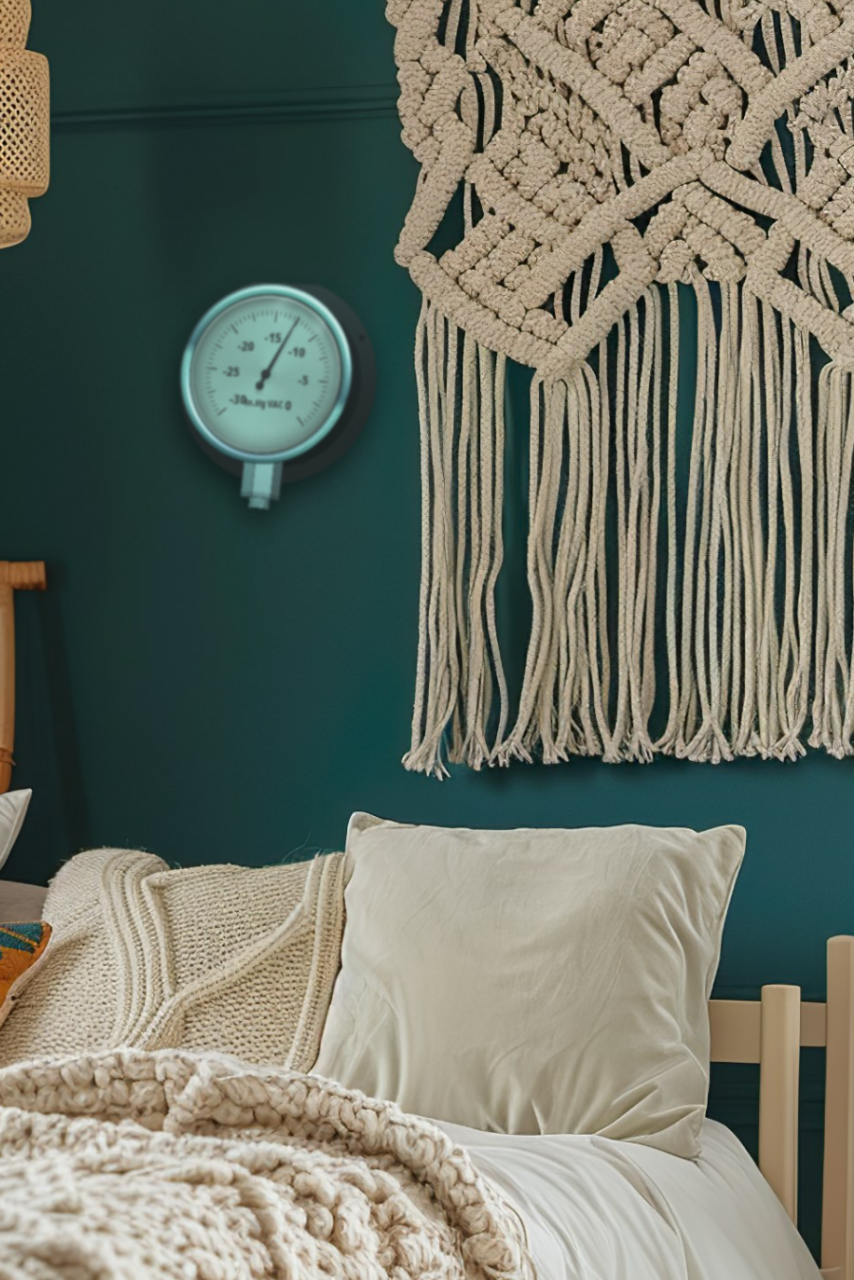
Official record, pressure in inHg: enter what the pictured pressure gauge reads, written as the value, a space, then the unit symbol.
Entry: -12.5 inHg
